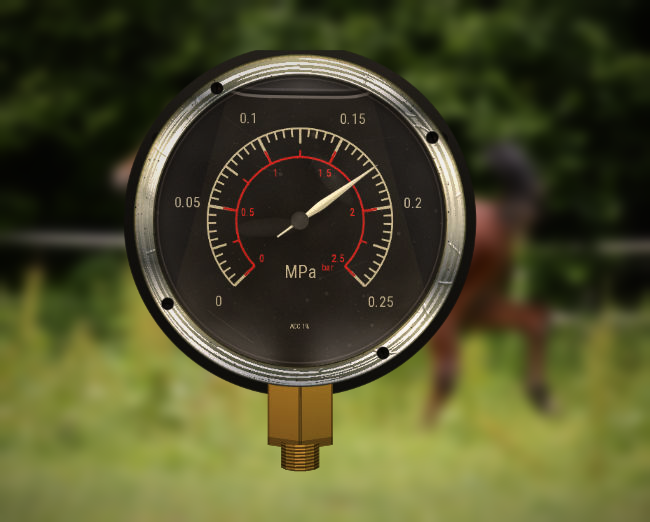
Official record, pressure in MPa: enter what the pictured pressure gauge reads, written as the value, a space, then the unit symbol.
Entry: 0.175 MPa
